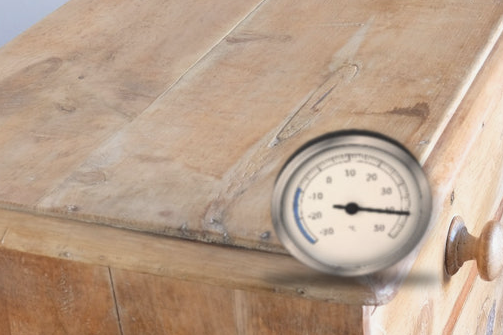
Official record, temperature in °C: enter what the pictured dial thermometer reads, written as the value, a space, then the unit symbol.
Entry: 40 °C
